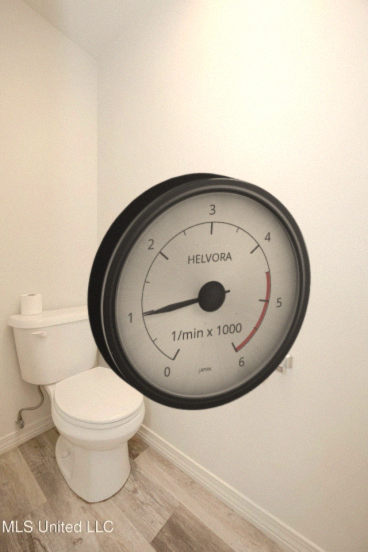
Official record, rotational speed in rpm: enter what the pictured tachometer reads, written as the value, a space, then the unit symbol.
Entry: 1000 rpm
